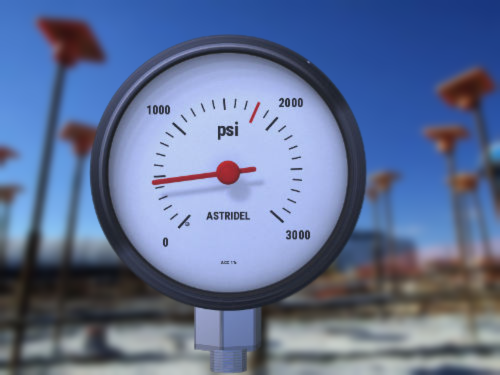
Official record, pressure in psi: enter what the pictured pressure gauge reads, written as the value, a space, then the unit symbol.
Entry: 450 psi
